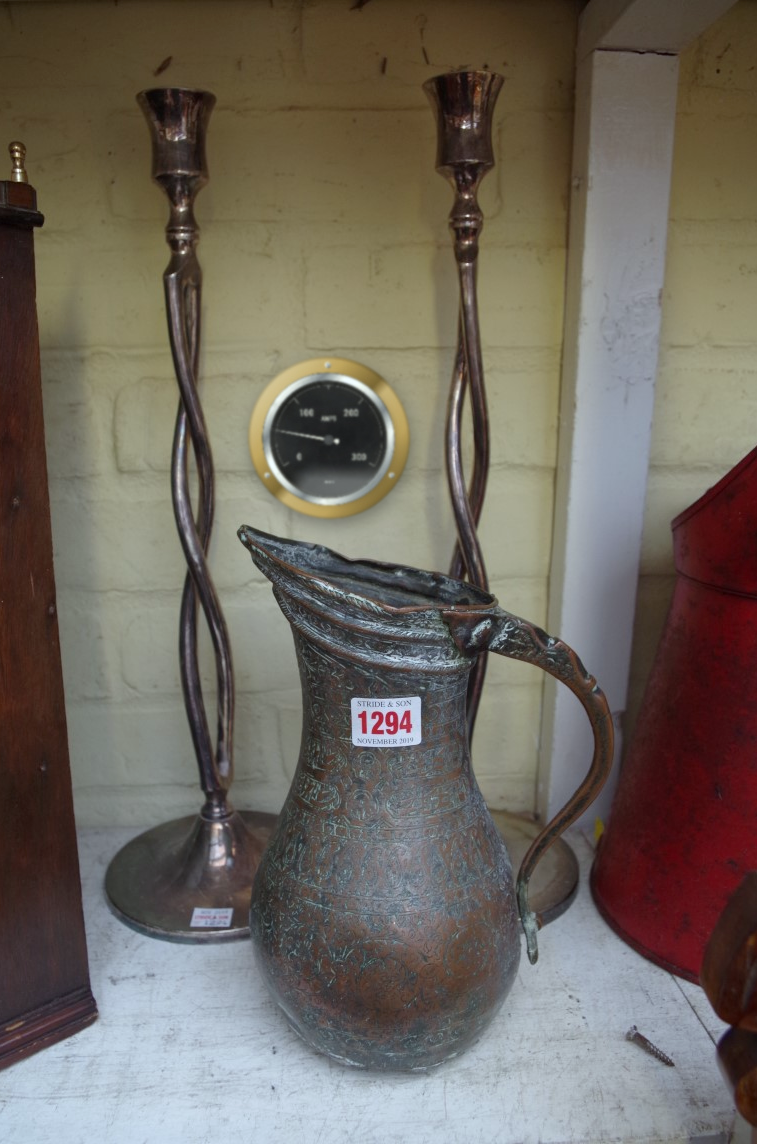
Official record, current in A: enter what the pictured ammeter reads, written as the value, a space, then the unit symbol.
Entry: 50 A
